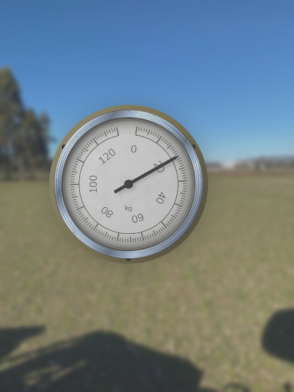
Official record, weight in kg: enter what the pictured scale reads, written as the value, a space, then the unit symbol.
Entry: 20 kg
